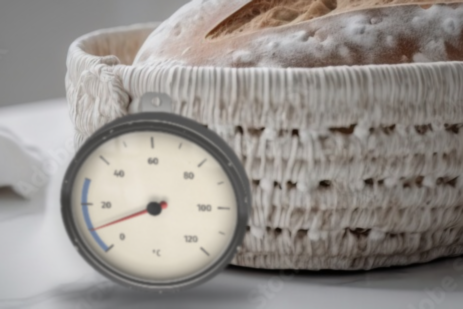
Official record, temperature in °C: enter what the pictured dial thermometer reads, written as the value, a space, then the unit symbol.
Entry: 10 °C
